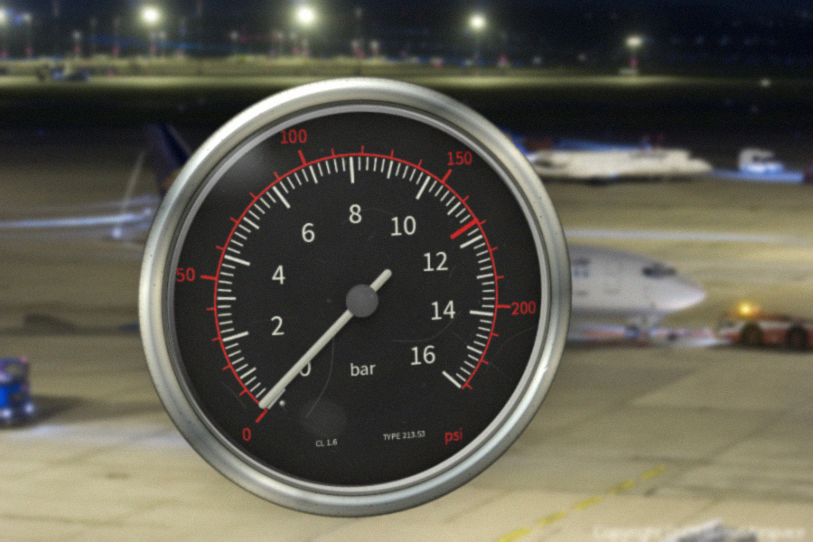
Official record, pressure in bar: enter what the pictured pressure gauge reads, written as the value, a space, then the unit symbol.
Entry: 0.2 bar
